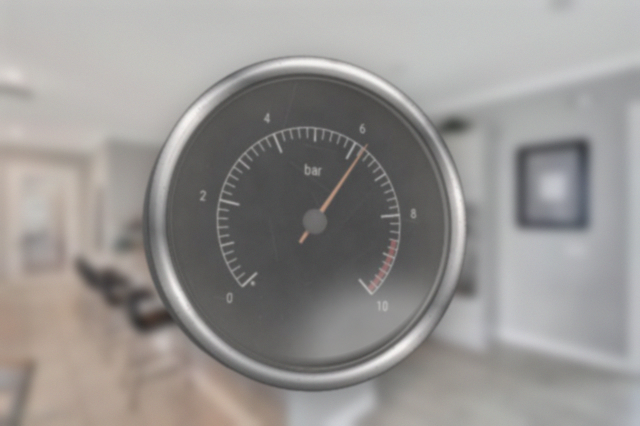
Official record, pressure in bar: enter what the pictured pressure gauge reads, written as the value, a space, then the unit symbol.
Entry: 6.2 bar
